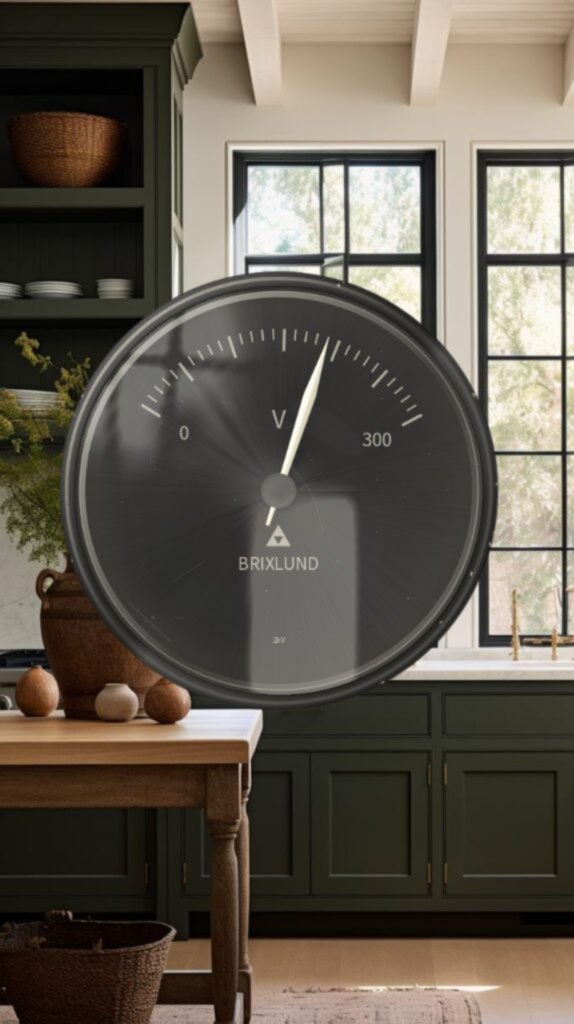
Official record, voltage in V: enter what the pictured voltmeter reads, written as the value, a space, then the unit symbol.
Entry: 190 V
